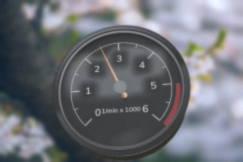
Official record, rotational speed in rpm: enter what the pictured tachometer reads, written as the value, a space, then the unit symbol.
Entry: 2500 rpm
